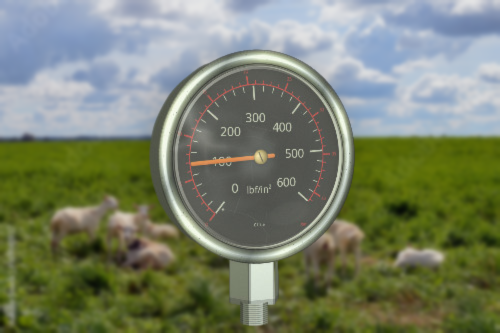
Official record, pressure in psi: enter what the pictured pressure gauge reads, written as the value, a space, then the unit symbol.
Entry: 100 psi
